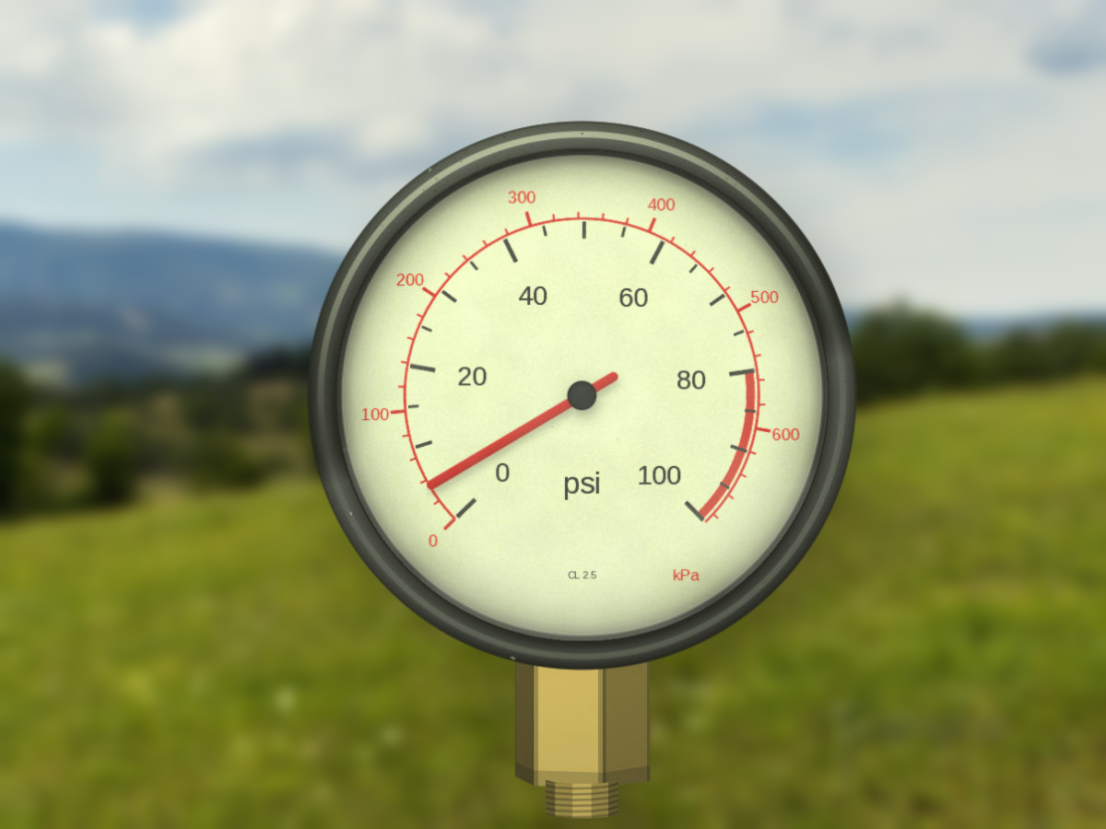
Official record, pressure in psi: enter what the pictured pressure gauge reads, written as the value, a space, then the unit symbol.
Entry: 5 psi
